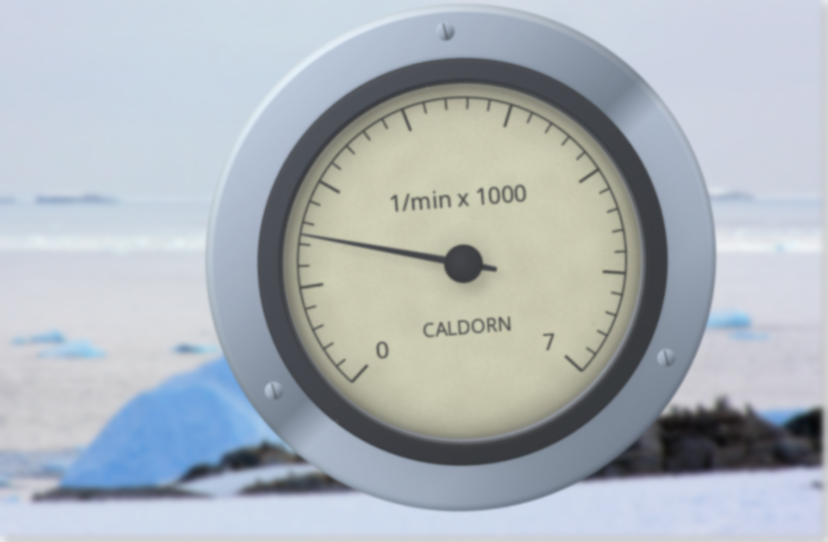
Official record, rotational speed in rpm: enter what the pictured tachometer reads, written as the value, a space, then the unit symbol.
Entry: 1500 rpm
